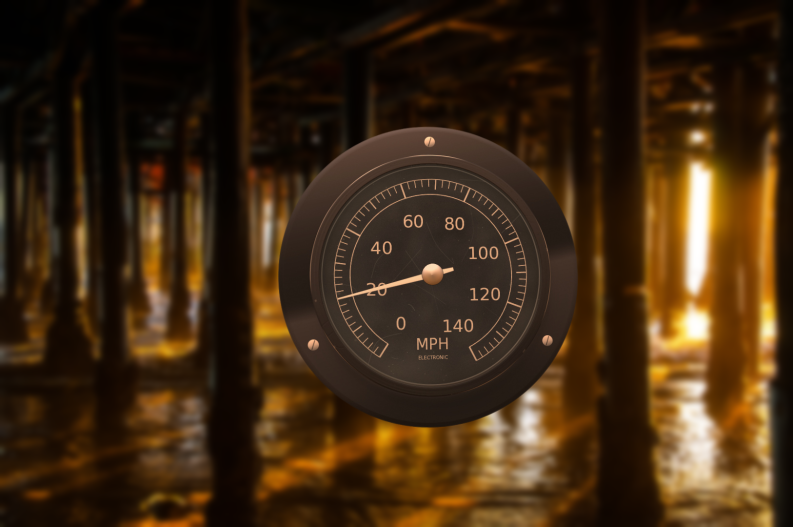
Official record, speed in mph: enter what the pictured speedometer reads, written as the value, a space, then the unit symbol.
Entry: 20 mph
